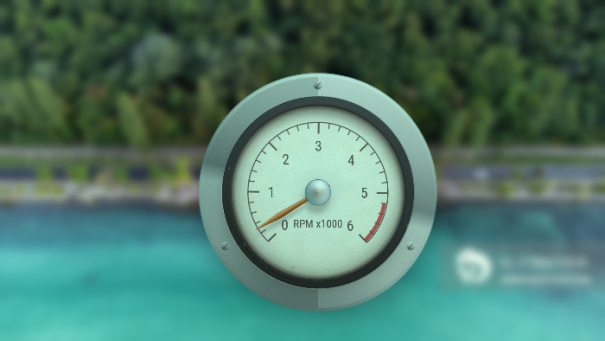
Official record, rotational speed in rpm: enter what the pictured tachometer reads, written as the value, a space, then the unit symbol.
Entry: 300 rpm
